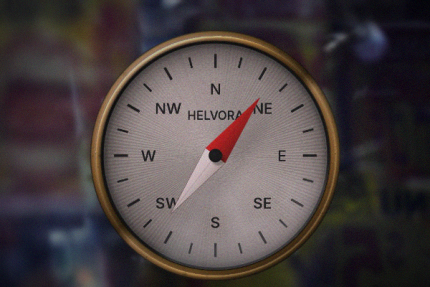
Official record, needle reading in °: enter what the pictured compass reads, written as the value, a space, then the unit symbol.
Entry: 37.5 °
